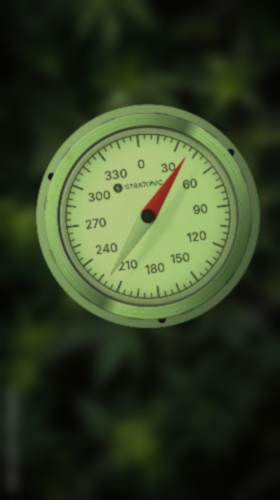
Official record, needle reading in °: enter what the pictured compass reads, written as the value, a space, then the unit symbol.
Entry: 40 °
